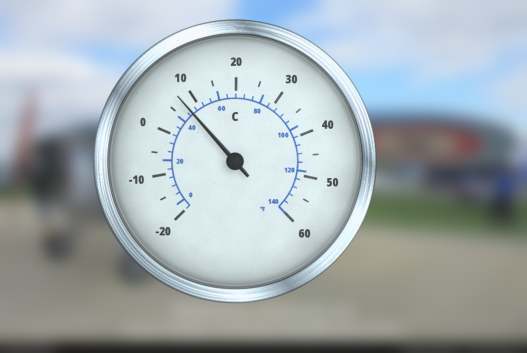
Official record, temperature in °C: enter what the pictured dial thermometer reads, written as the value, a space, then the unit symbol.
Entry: 7.5 °C
